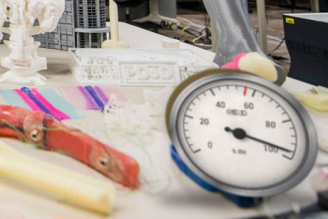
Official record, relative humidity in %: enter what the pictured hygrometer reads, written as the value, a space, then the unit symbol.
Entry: 96 %
